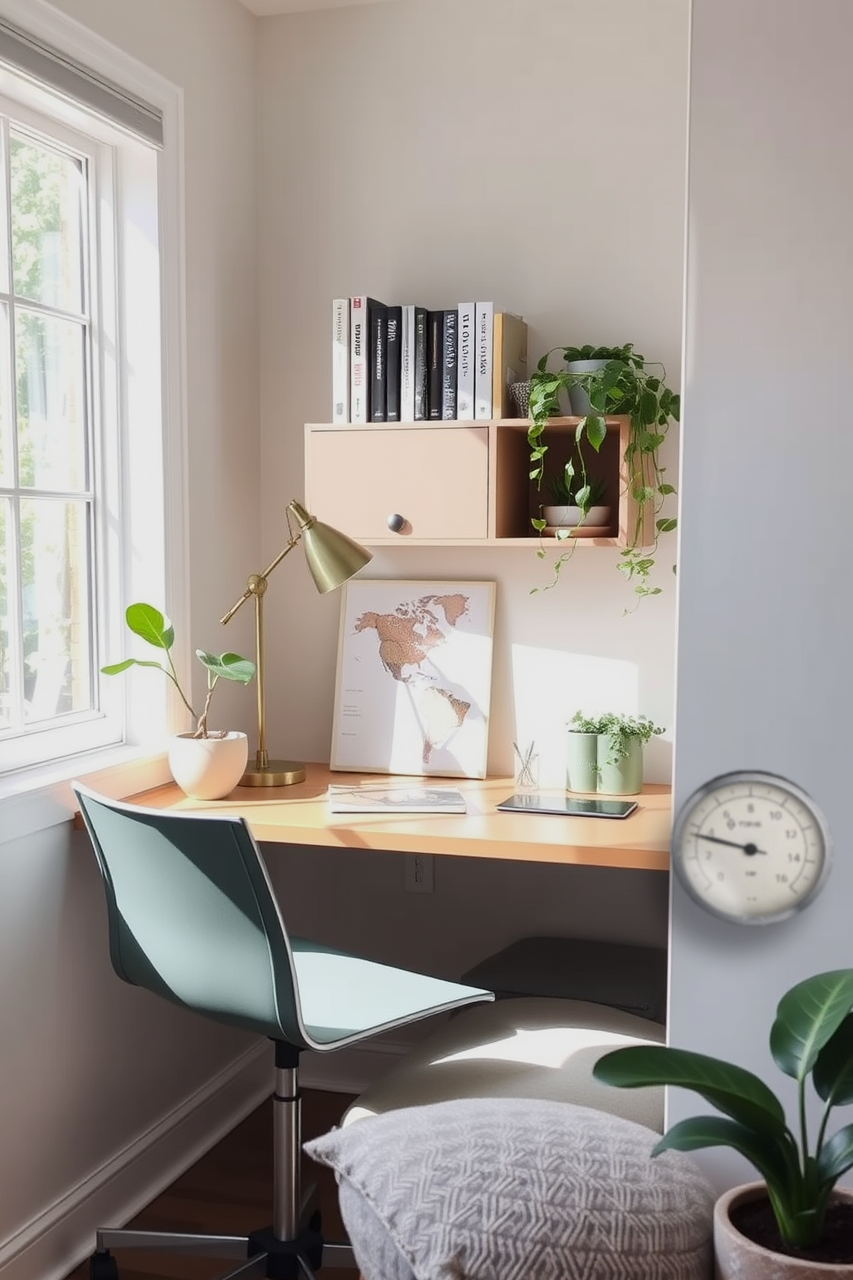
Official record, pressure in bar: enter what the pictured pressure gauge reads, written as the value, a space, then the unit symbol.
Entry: 3.5 bar
